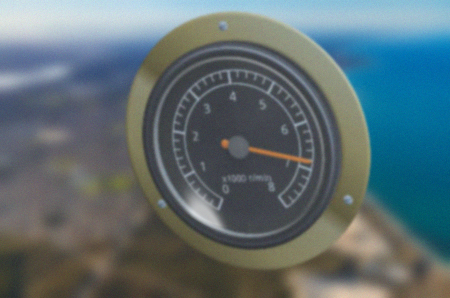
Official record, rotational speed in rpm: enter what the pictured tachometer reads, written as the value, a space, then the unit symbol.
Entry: 6800 rpm
